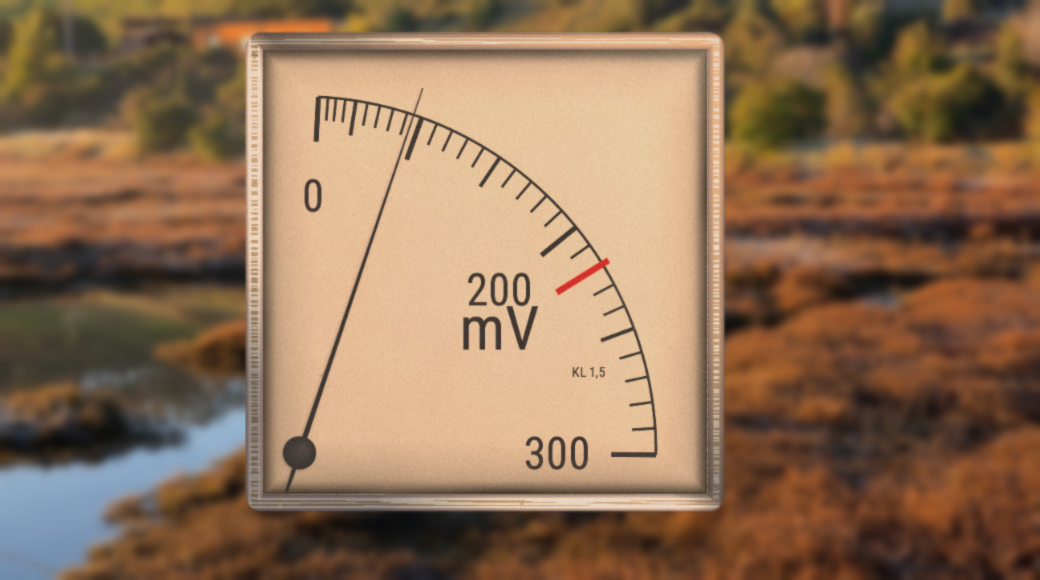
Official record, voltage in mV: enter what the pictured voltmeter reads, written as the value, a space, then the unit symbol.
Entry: 95 mV
